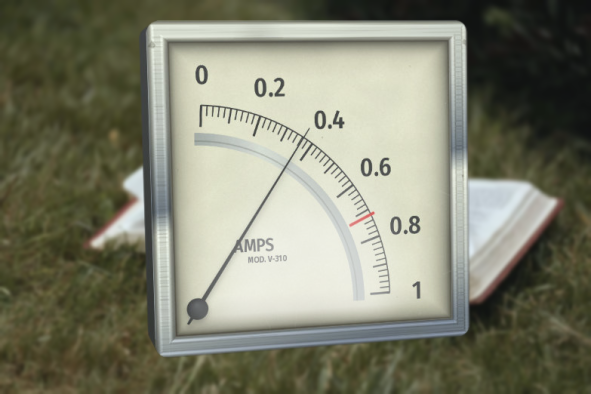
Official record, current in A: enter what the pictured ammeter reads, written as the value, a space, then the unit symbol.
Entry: 0.36 A
